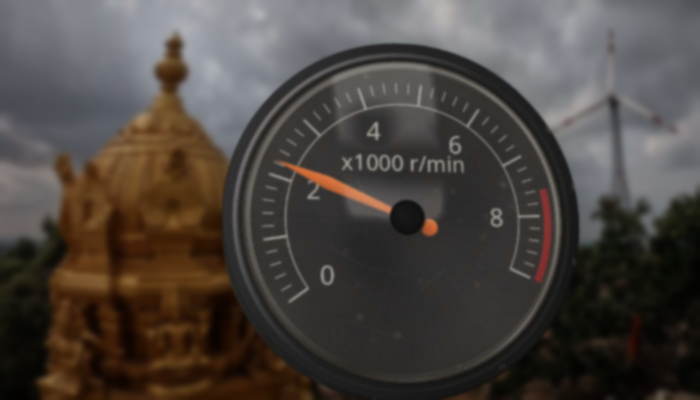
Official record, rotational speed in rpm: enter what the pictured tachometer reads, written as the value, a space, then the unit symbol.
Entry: 2200 rpm
